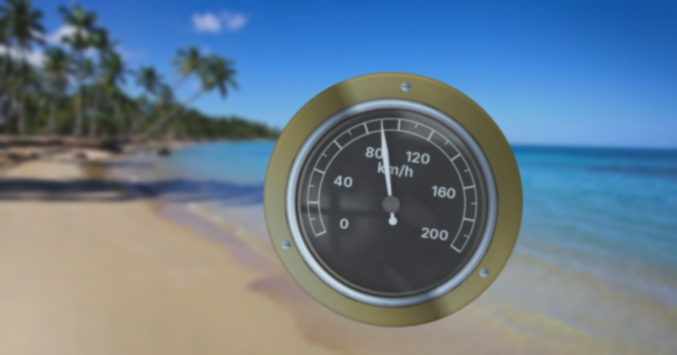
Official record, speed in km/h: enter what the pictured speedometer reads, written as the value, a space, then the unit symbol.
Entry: 90 km/h
